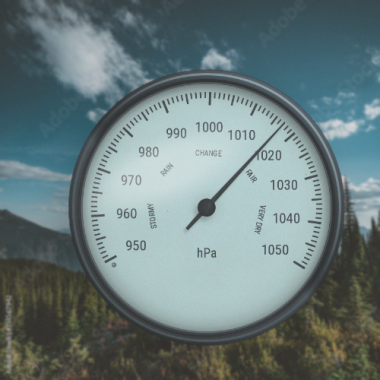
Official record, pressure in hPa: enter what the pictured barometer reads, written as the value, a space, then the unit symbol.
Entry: 1017 hPa
